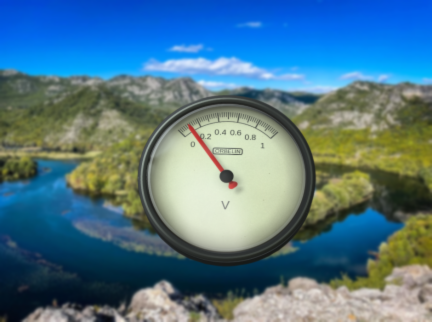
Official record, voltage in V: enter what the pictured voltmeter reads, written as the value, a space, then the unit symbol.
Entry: 0.1 V
